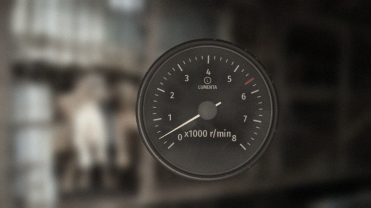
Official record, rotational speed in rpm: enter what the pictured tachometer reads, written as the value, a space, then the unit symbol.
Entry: 400 rpm
